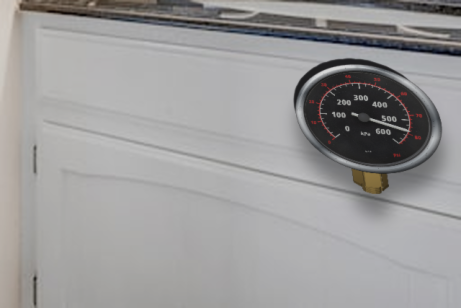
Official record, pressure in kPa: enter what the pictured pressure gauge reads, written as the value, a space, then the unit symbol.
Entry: 540 kPa
